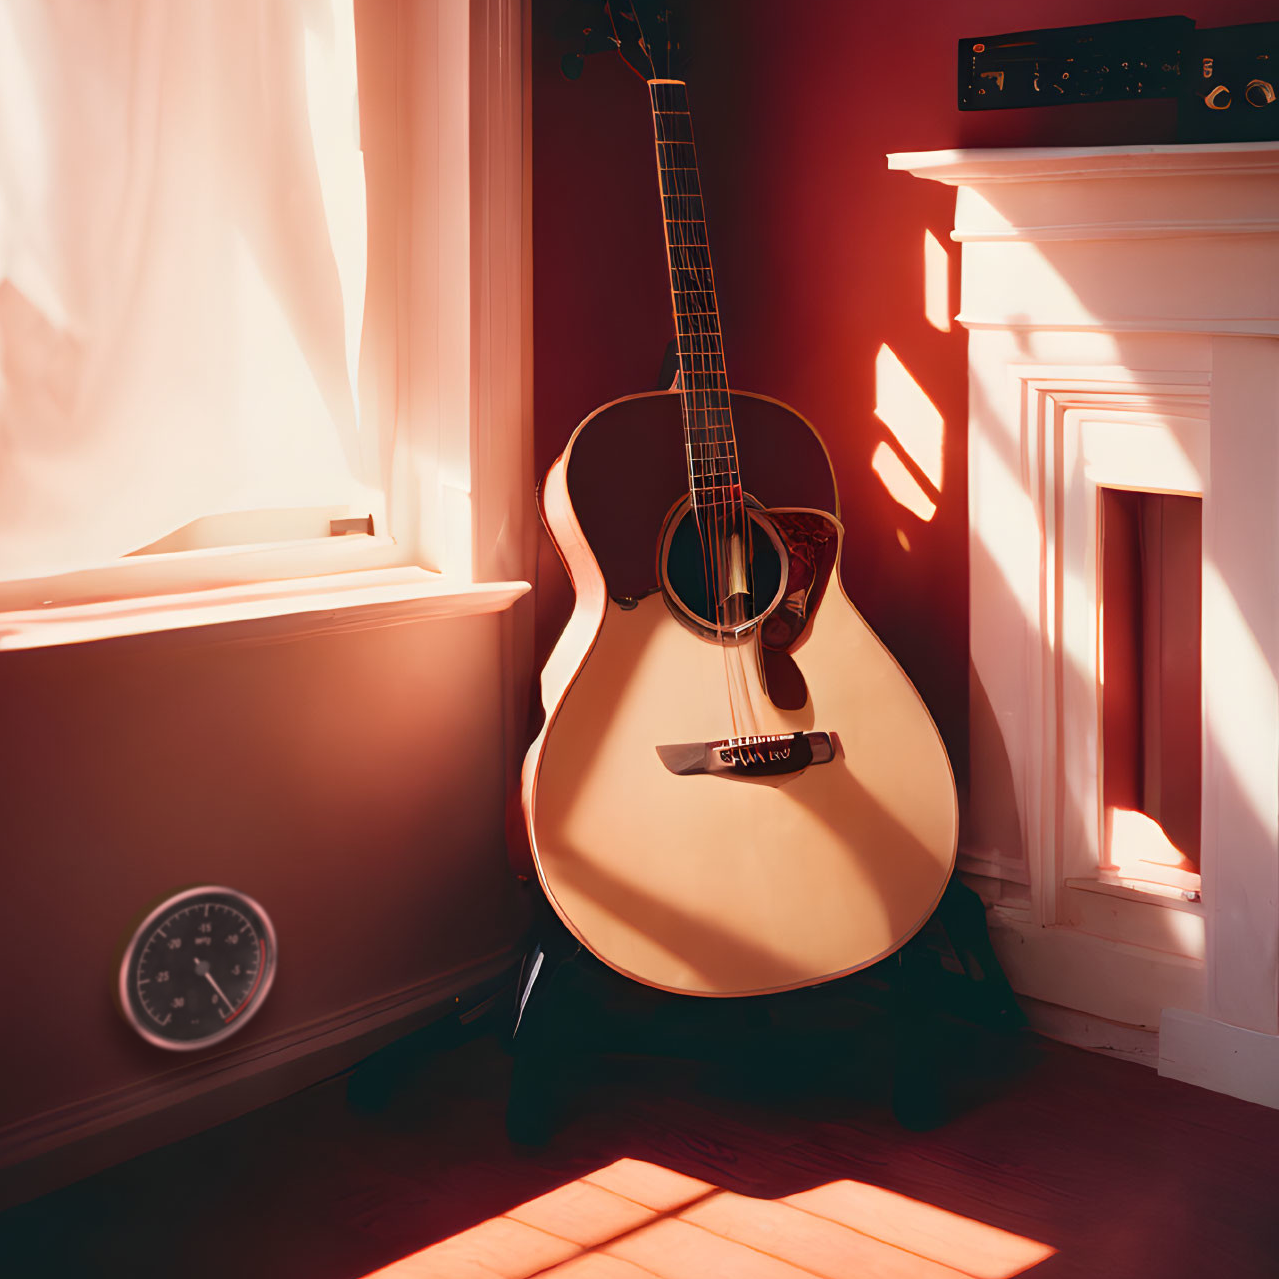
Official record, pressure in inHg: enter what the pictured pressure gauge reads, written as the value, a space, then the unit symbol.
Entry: -1 inHg
